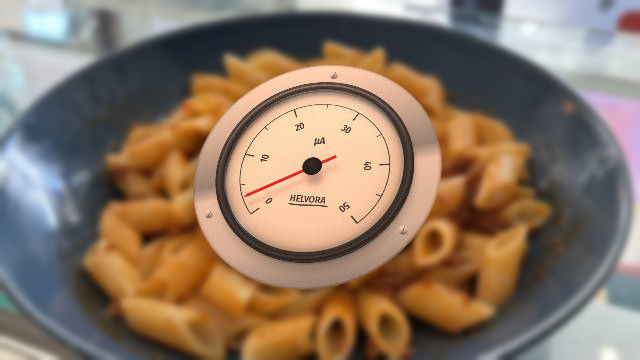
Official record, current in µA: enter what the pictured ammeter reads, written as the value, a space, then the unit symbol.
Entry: 2.5 µA
